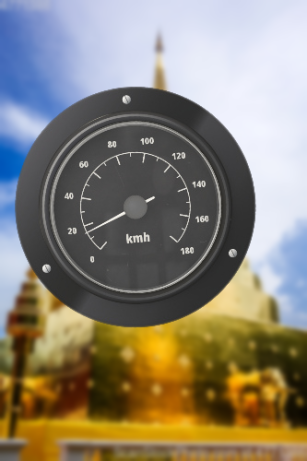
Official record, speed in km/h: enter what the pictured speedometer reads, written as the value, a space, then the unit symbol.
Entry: 15 km/h
